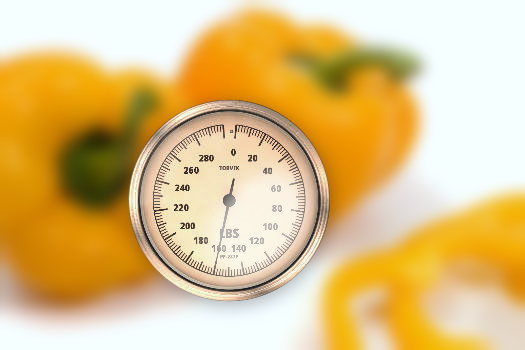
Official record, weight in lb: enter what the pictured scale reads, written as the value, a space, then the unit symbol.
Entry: 160 lb
